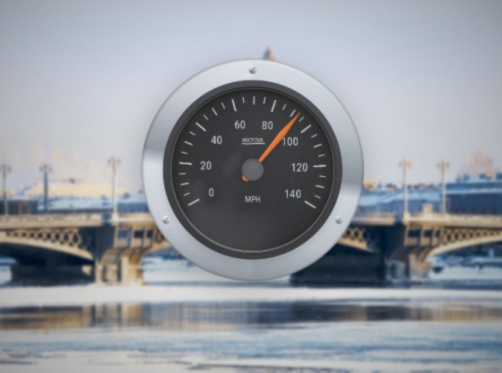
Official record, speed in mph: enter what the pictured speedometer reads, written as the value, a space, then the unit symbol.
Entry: 92.5 mph
